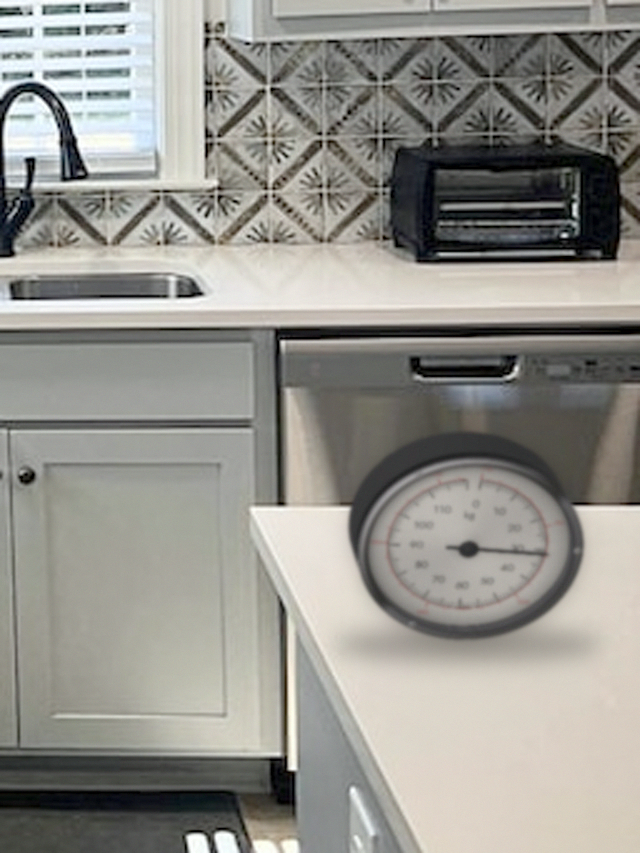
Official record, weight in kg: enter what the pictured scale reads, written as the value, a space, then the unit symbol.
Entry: 30 kg
